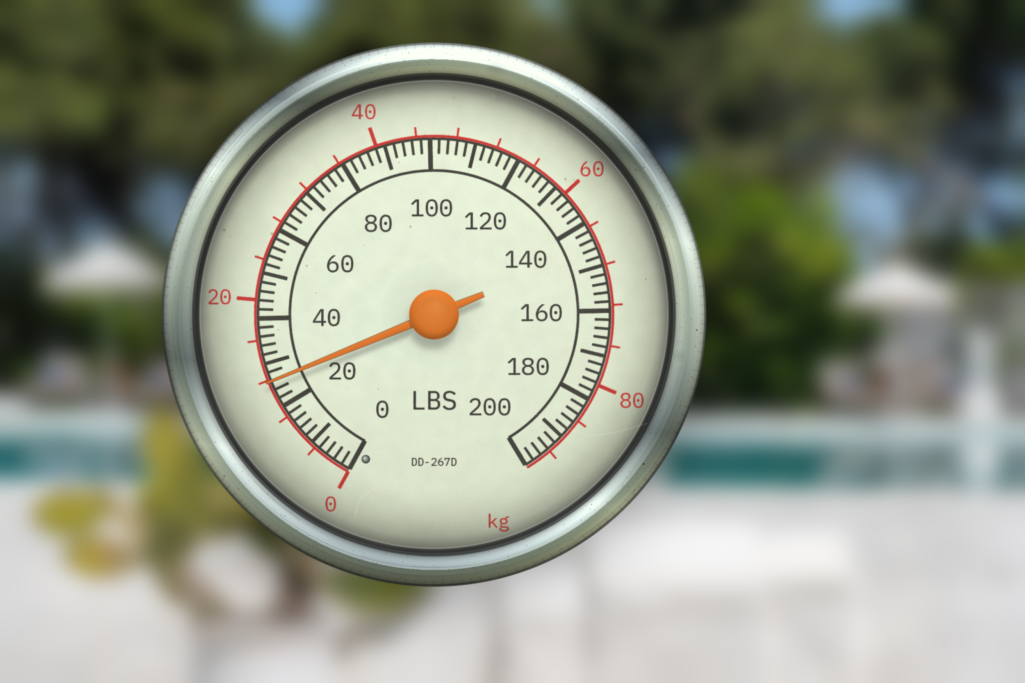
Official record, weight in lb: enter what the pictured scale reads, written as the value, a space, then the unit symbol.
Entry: 26 lb
